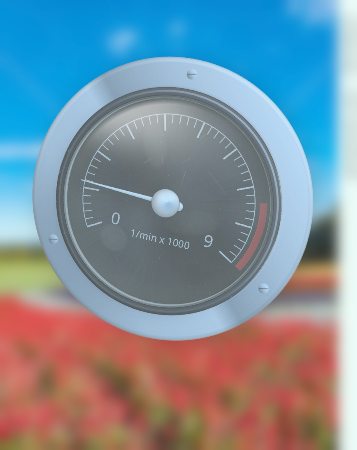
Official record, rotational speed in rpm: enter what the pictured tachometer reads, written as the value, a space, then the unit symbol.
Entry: 1200 rpm
